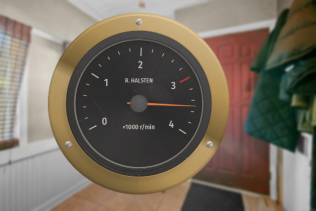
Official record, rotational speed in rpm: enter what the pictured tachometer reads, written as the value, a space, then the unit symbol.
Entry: 3500 rpm
